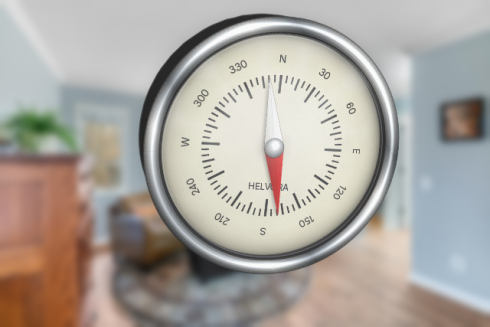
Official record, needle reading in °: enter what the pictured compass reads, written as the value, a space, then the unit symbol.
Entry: 170 °
